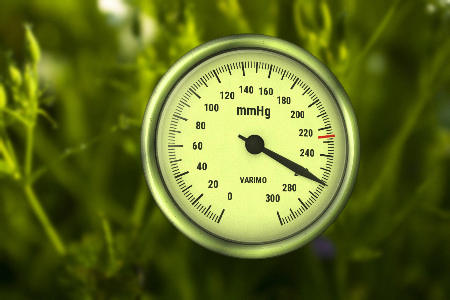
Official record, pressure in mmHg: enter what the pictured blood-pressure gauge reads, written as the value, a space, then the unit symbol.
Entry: 260 mmHg
